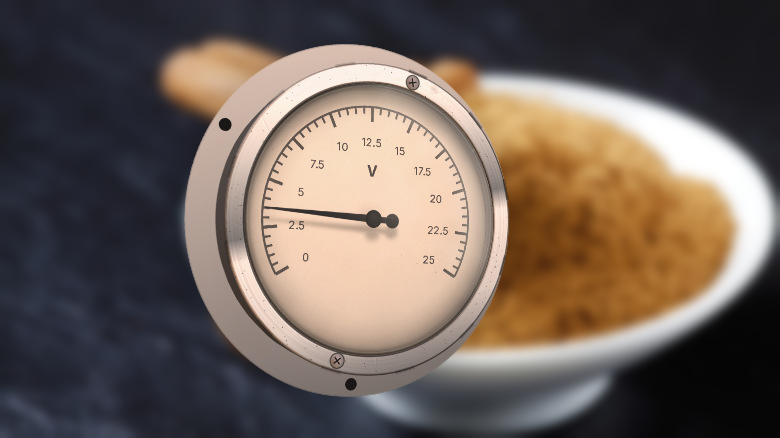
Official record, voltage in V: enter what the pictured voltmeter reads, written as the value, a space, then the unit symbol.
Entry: 3.5 V
